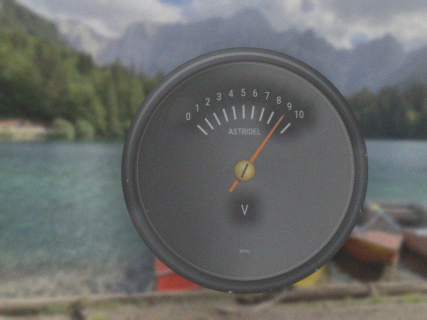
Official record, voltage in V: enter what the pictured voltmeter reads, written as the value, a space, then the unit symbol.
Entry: 9 V
